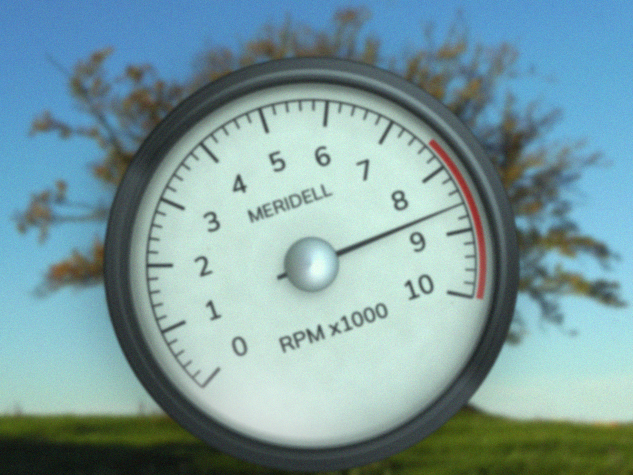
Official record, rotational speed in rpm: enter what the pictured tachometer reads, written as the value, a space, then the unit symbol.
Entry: 8600 rpm
